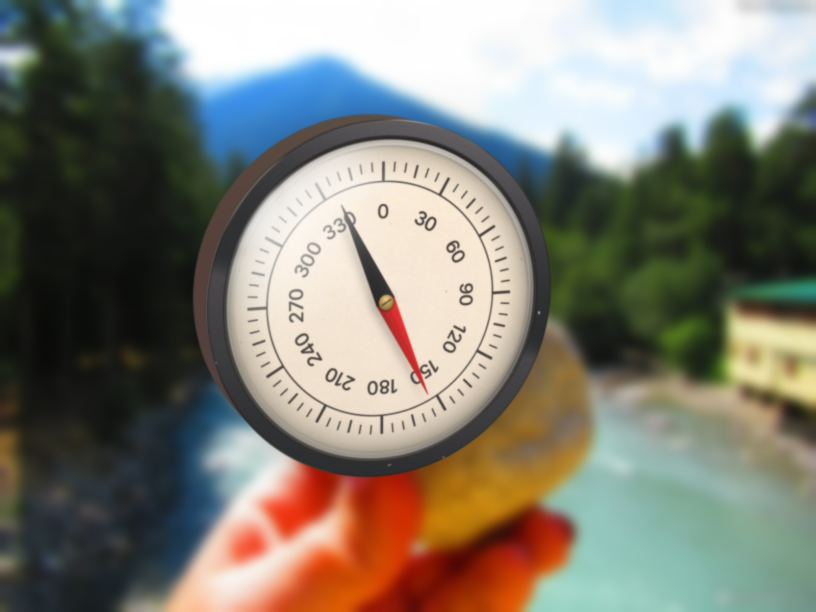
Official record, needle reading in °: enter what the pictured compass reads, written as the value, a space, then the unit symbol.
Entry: 155 °
